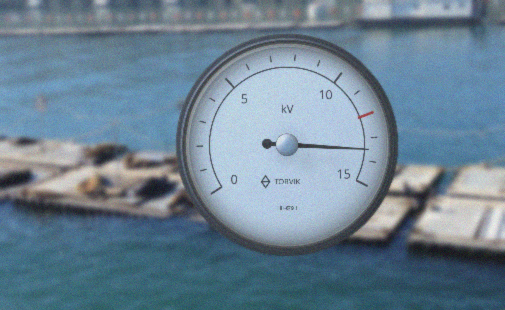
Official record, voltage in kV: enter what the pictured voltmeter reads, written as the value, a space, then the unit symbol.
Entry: 13.5 kV
